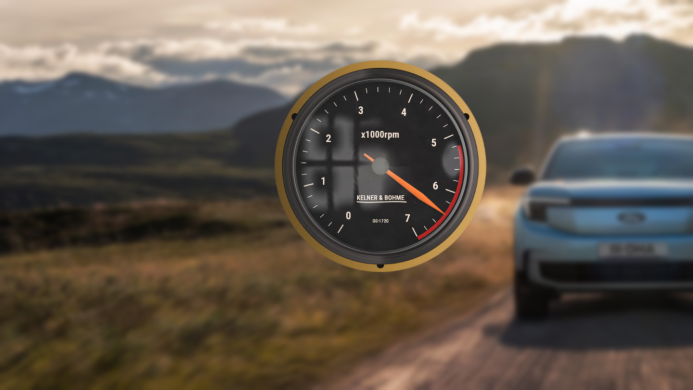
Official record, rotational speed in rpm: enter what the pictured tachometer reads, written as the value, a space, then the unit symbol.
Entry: 6400 rpm
